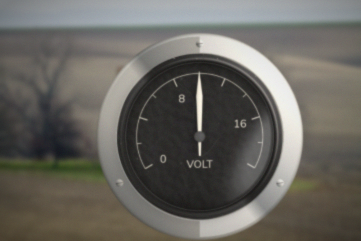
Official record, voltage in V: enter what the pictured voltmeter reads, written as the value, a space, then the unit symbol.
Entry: 10 V
